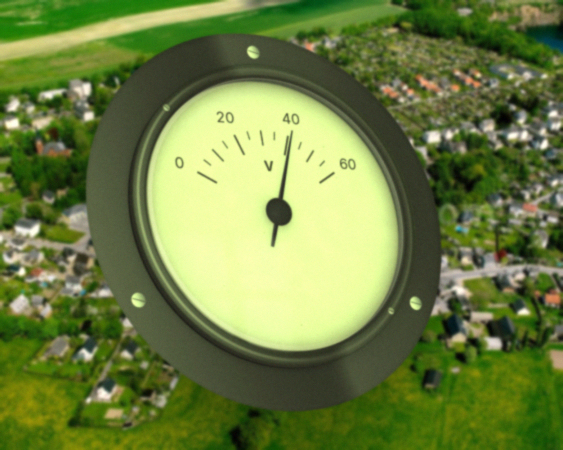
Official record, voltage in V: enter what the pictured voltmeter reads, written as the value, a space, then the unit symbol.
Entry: 40 V
